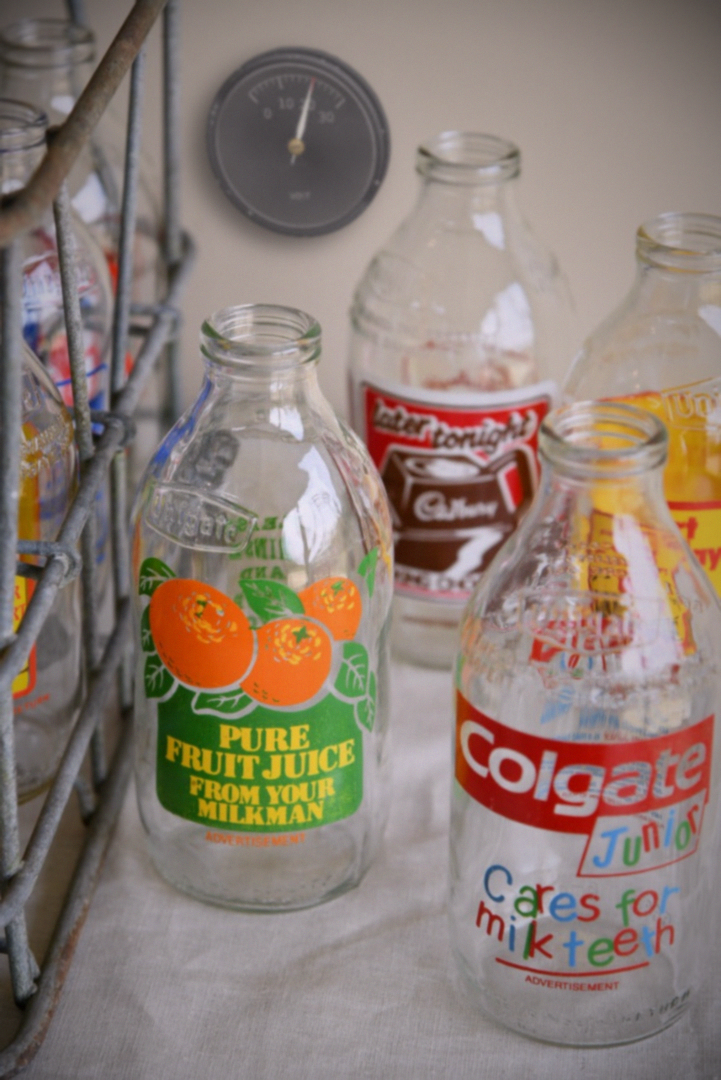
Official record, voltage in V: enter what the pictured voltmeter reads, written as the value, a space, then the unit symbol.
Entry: 20 V
